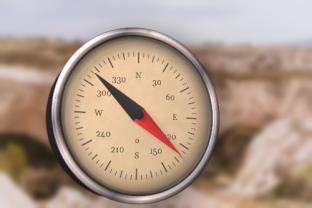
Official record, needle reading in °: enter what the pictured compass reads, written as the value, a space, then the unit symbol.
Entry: 130 °
